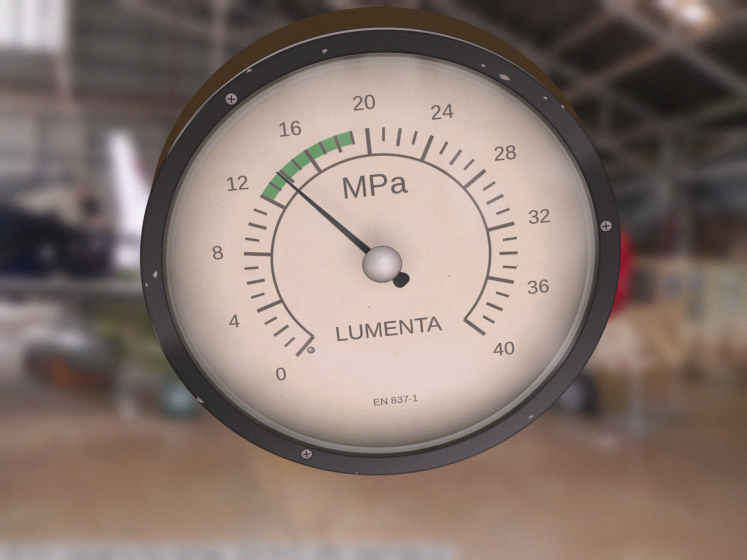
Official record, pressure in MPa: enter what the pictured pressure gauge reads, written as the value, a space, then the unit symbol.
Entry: 14 MPa
